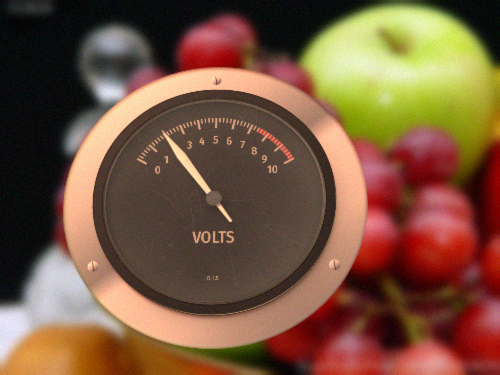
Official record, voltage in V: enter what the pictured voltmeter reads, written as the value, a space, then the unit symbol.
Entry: 2 V
